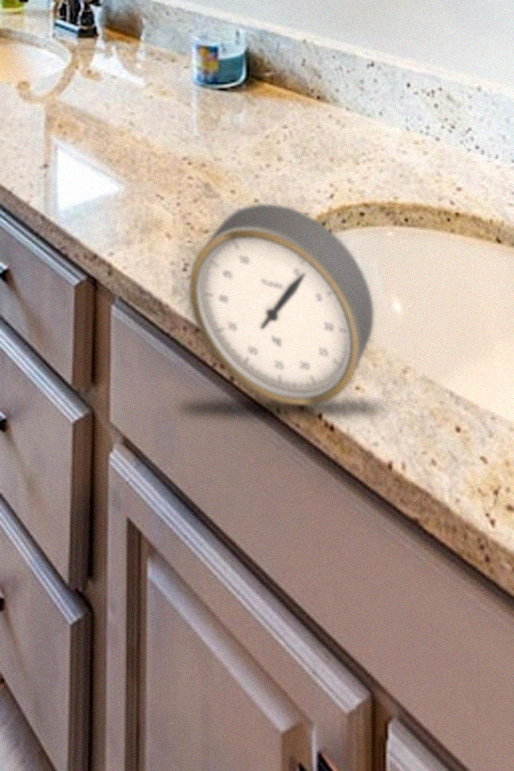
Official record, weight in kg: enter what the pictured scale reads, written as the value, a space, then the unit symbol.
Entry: 1 kg
